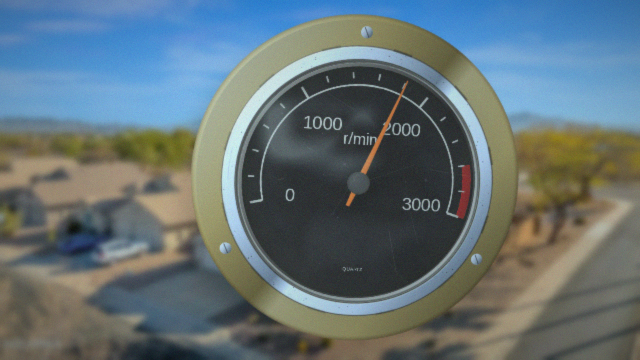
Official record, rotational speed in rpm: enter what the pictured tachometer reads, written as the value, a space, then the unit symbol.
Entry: 1800 rpm
